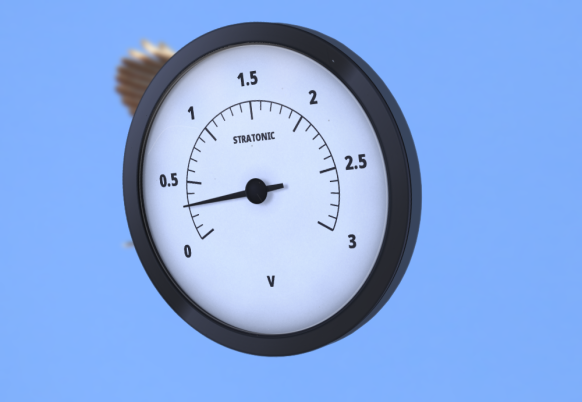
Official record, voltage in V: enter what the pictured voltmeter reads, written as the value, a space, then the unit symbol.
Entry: 0.3 V
